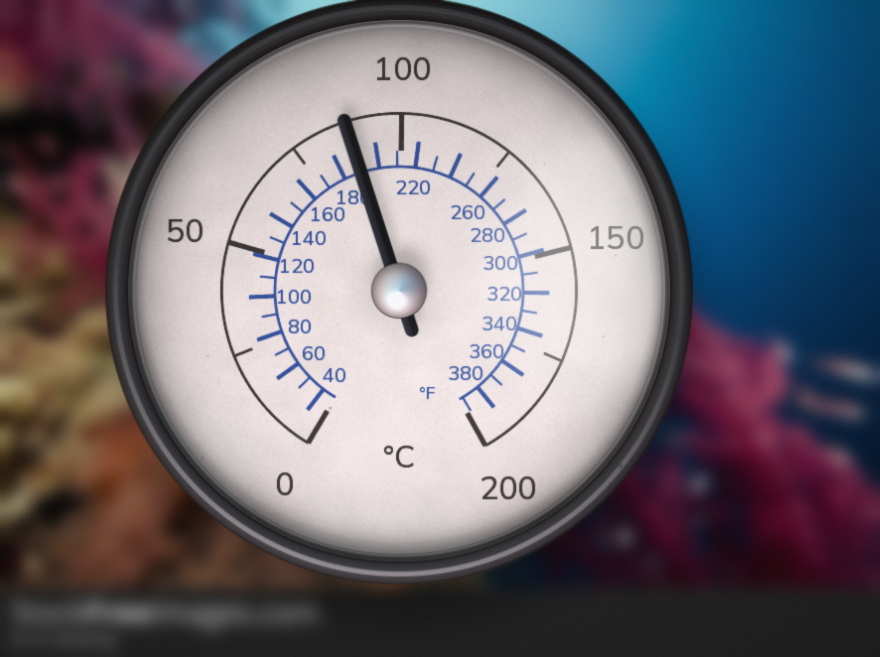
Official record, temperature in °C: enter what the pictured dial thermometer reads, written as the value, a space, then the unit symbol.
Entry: 87.5 °C
